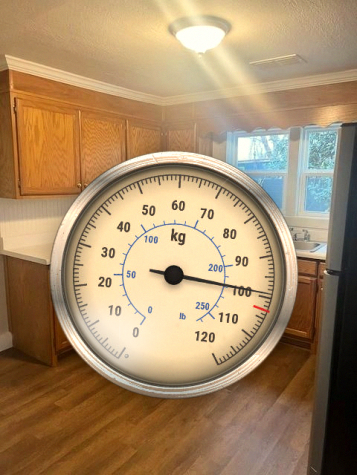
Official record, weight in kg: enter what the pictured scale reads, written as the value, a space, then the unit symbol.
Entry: 99 kg
